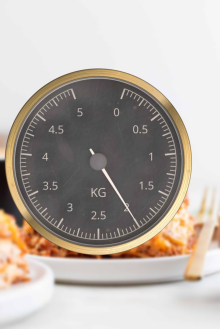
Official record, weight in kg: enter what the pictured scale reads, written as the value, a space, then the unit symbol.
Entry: 2 kg
